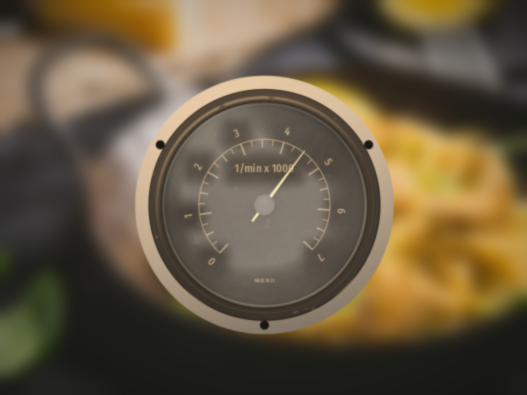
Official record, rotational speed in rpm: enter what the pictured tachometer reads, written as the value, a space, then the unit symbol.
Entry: 4500 rpm
